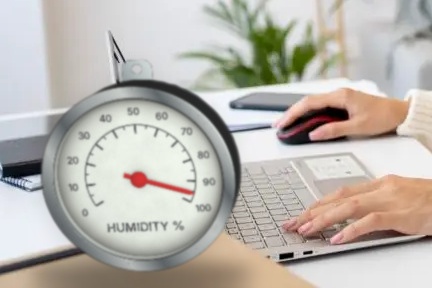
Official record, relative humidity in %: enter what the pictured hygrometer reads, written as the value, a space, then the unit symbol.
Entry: 95 %
